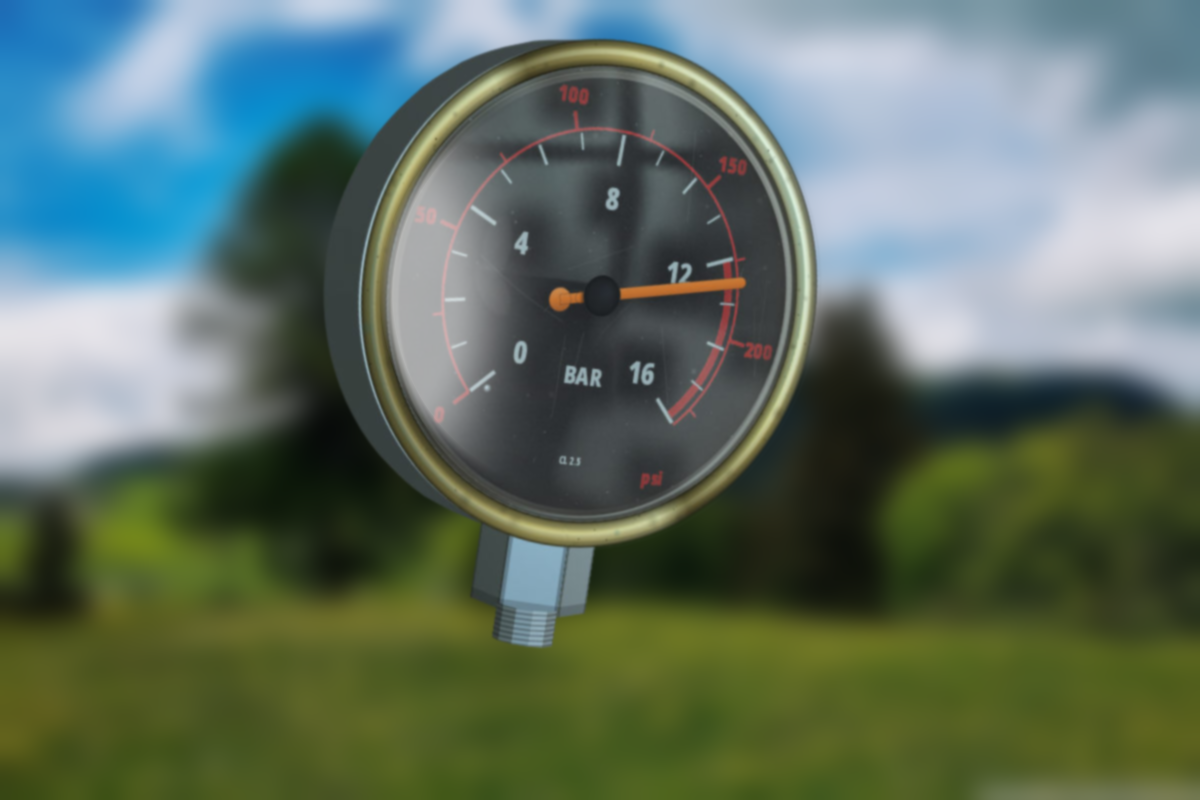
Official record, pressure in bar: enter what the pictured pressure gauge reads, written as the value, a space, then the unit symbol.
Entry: 12.5 bar
